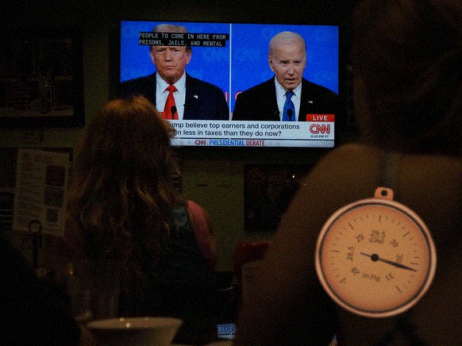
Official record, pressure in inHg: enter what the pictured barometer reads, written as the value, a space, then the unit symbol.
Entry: 30.6 inHg
